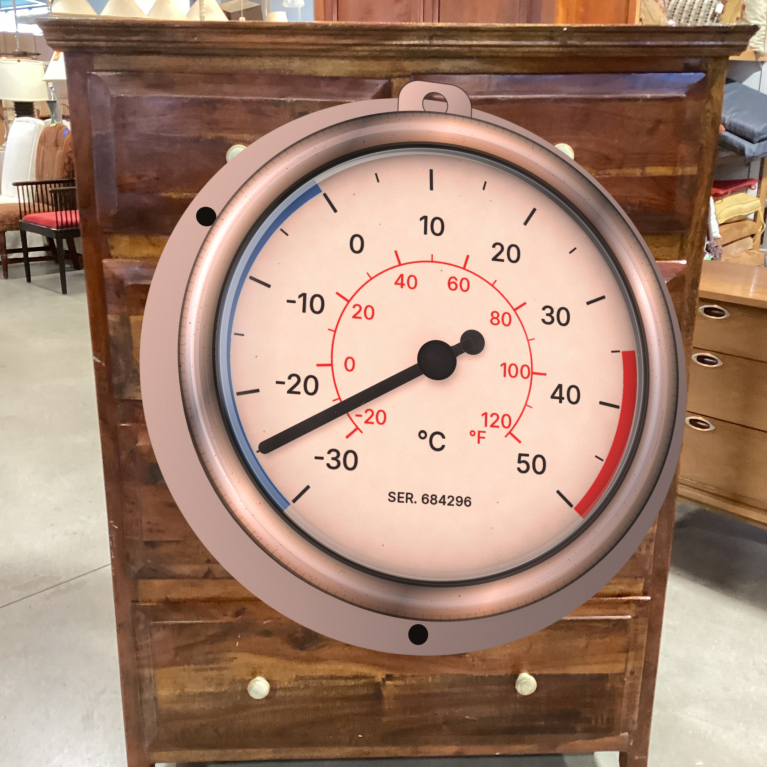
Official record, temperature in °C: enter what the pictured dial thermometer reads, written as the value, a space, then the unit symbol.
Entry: -25 °C
